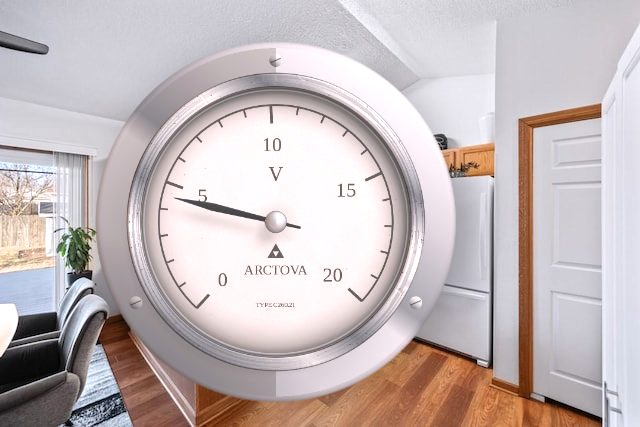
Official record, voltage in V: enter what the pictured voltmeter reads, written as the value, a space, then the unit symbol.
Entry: 4.5 V
